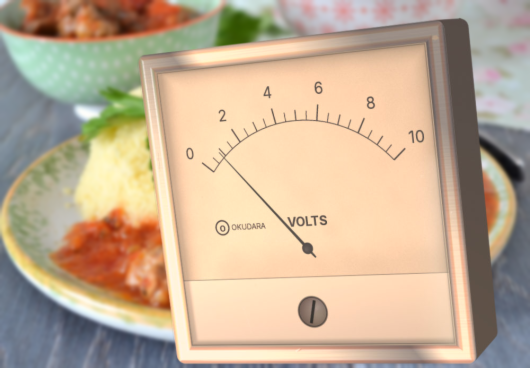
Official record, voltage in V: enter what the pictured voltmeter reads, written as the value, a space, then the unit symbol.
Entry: 1 V
